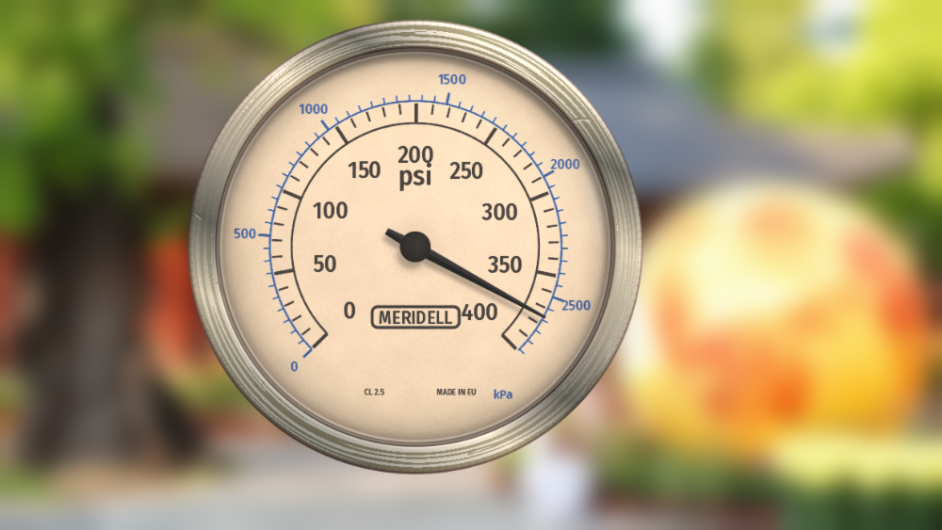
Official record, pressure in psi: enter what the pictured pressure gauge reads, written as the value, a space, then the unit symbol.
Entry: 375 psi
